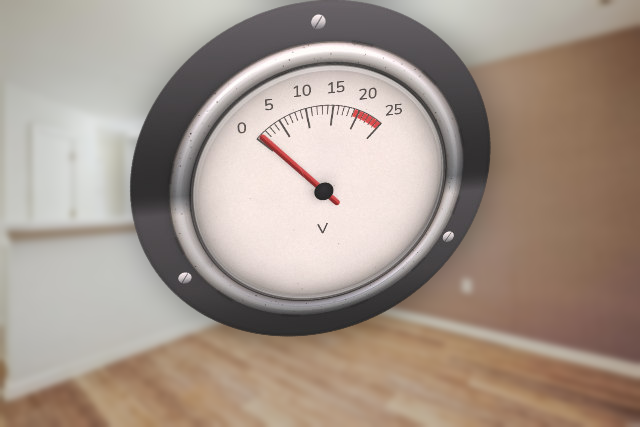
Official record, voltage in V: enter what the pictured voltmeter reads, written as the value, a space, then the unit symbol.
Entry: 1 V
